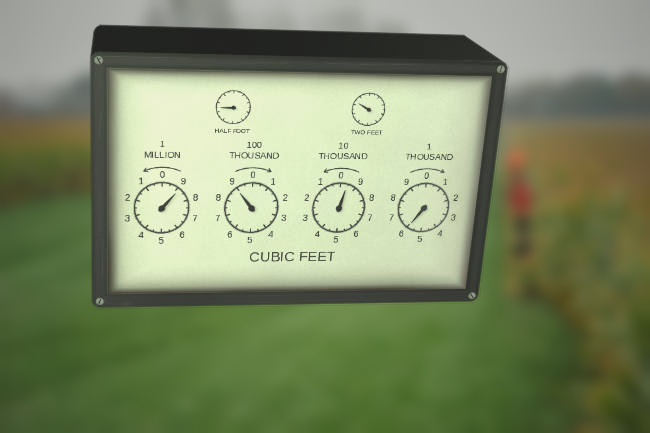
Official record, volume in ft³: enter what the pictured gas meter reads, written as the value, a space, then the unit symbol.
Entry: 889600 ft³
